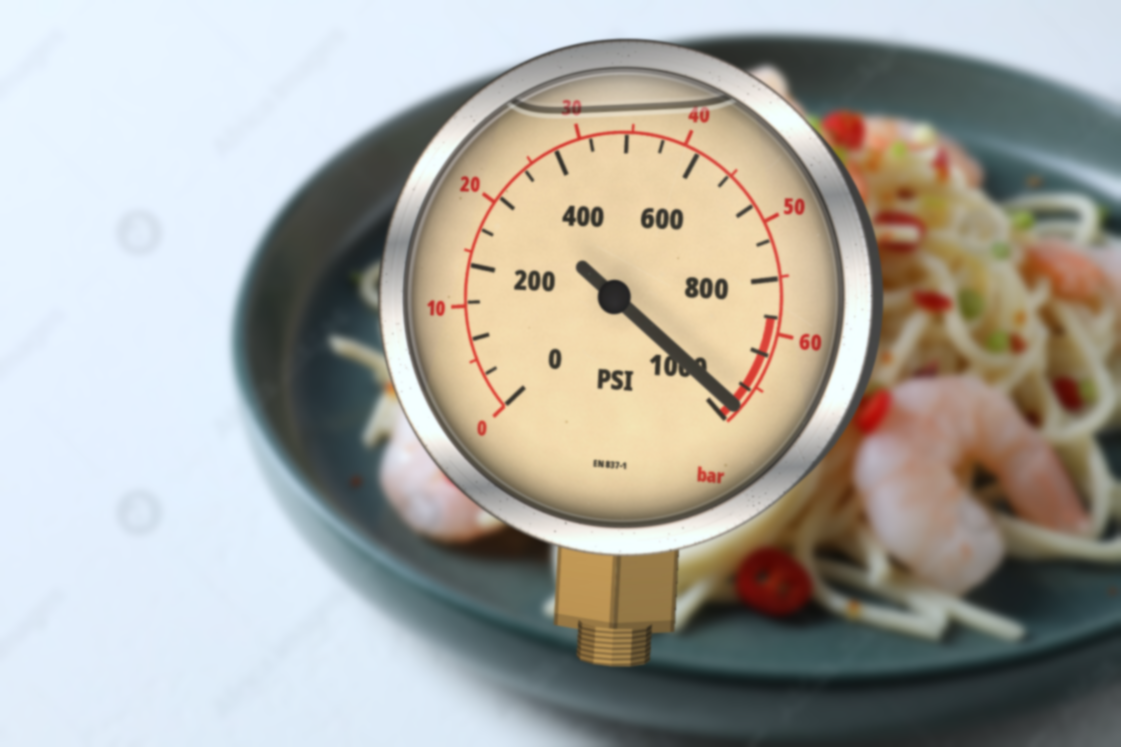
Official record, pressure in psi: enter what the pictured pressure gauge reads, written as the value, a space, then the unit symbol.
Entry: 975 psi
